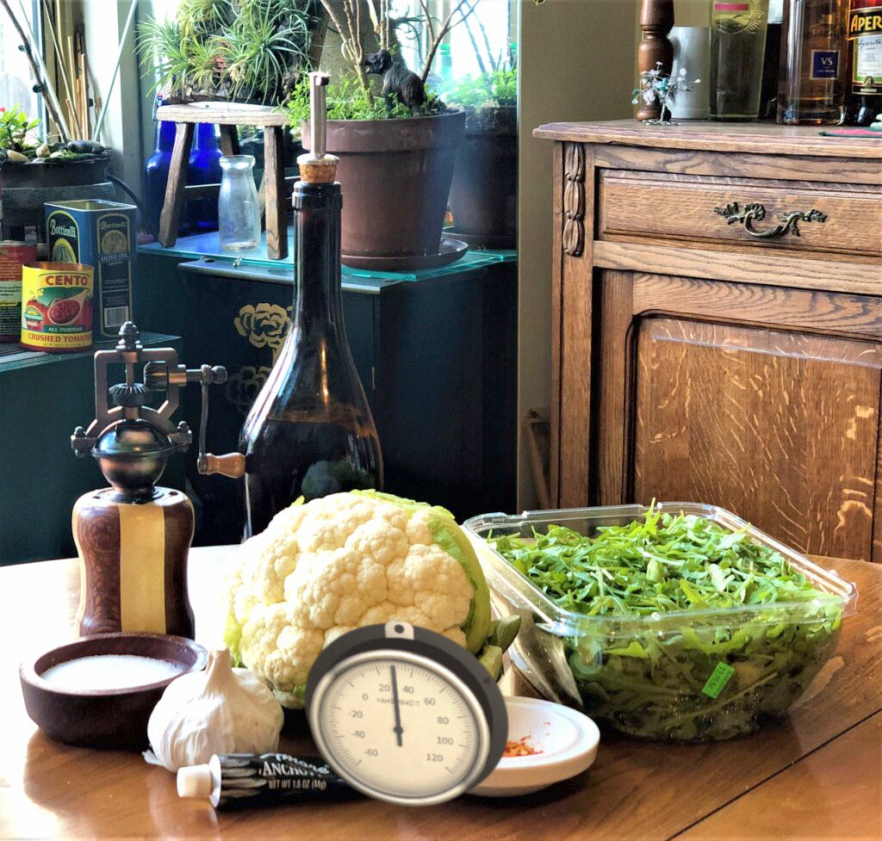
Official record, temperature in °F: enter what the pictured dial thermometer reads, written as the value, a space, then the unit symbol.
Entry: 30 °F
